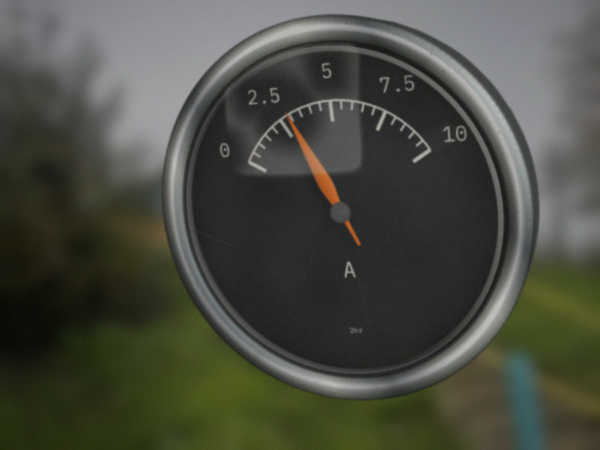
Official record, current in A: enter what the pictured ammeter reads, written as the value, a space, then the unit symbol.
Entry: 3 A
